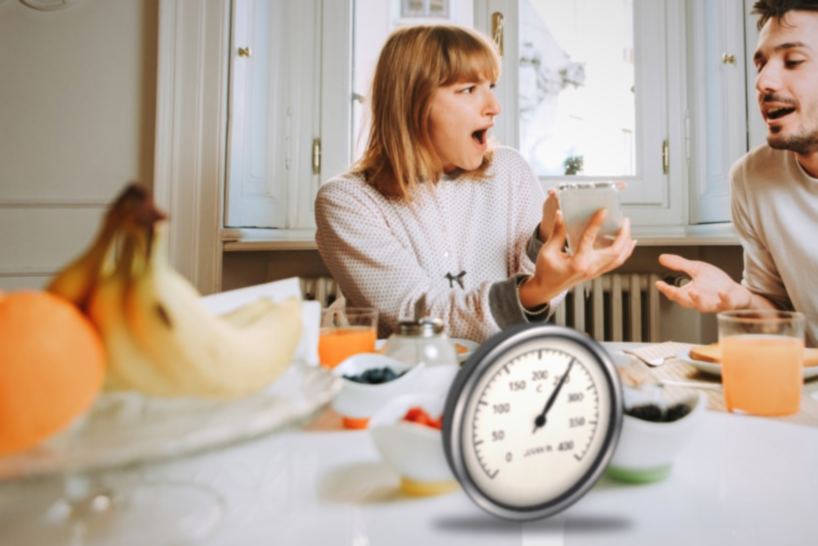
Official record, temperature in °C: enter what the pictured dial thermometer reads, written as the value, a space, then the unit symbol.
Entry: 250 °C
